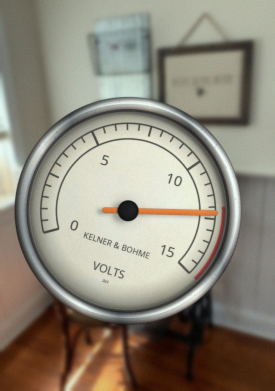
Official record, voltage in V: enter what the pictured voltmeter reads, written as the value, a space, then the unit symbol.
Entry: 12.25 V
